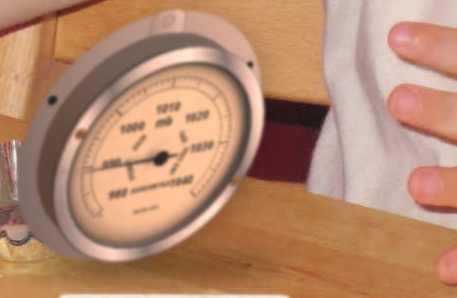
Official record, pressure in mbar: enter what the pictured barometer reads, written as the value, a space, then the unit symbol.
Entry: 990 mbar
